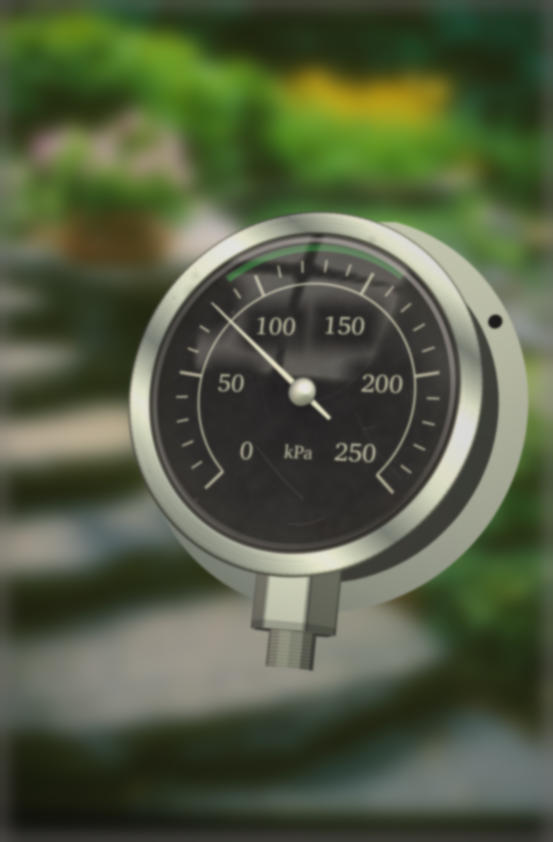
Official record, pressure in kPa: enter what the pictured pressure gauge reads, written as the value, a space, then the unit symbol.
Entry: 80 kPa
